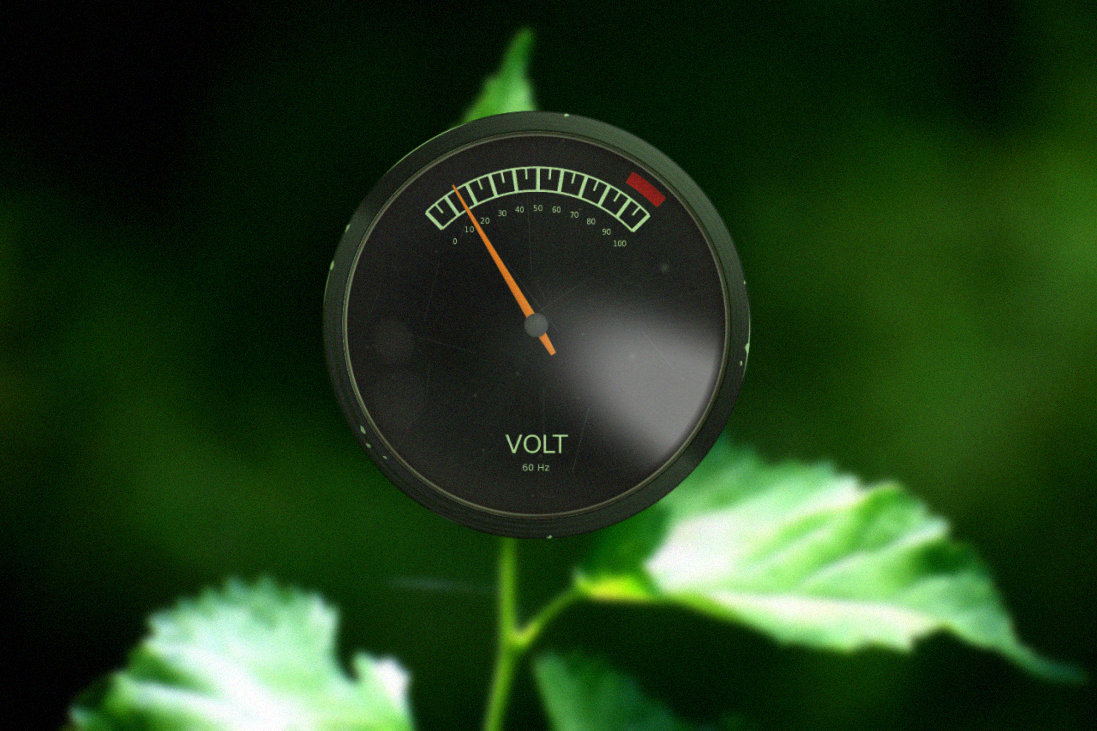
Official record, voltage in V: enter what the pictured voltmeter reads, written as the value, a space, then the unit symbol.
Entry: 15 V
